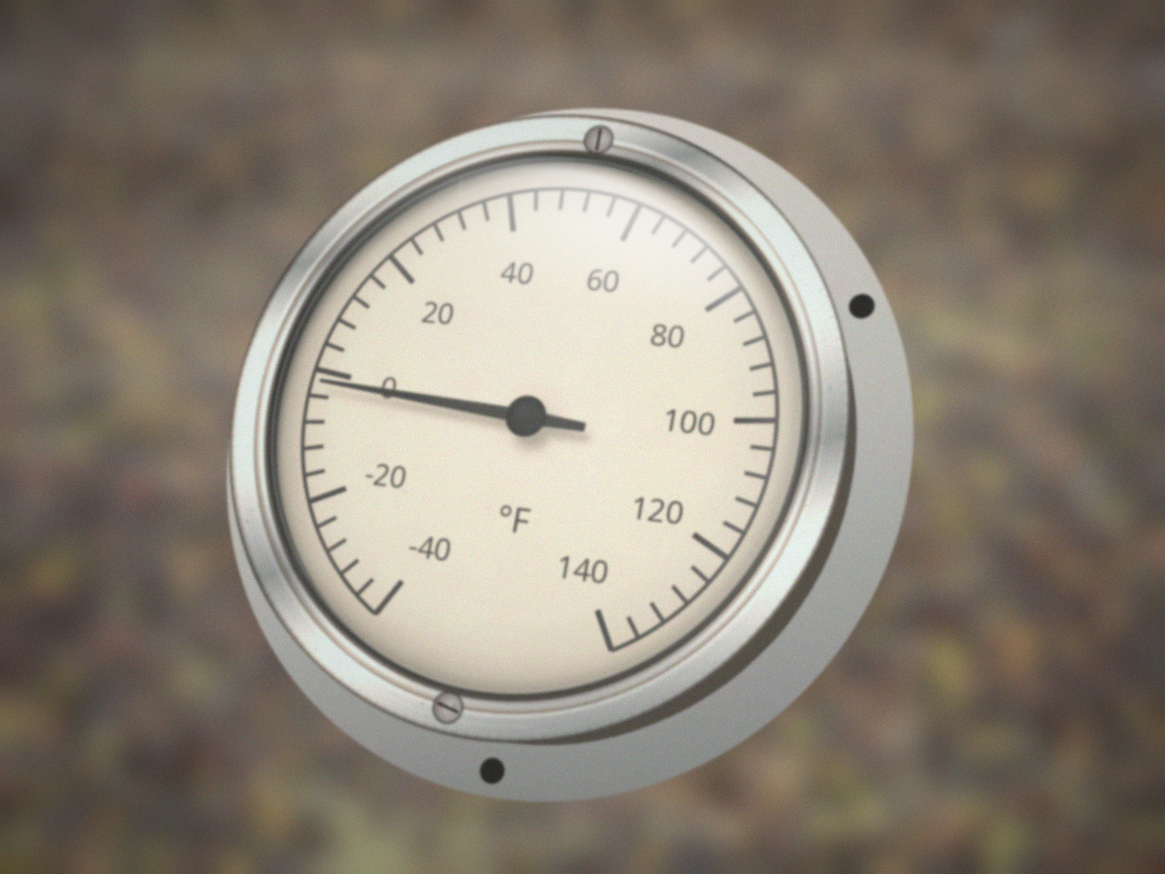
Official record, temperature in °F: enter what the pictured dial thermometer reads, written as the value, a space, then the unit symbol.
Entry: -2 °F
